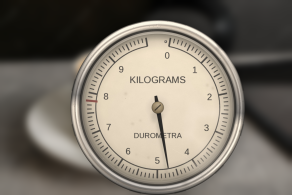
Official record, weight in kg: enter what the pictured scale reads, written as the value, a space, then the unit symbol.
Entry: 4.7 kg
